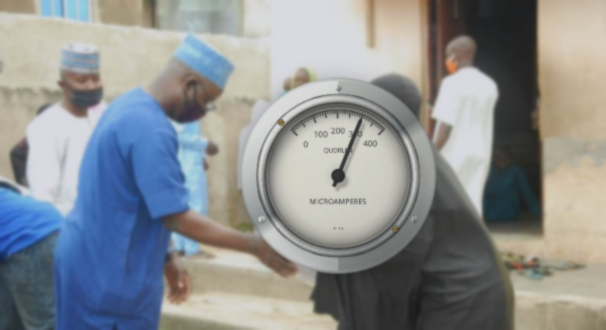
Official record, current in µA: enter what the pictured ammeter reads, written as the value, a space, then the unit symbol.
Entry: 300 µA
